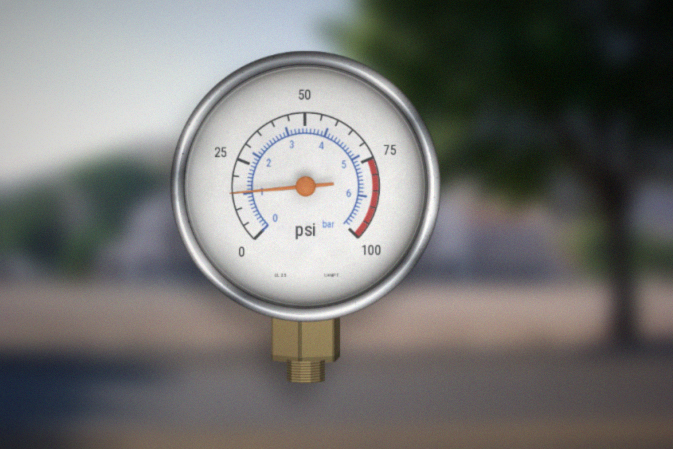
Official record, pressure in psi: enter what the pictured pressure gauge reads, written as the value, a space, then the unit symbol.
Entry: 15 psi
